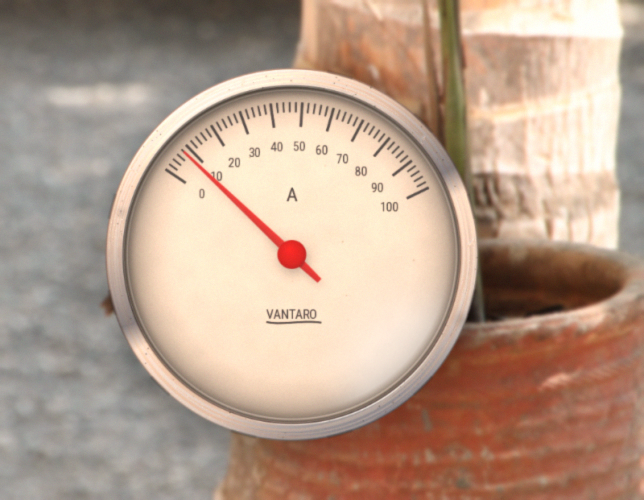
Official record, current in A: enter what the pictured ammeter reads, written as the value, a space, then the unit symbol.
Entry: 8 A
